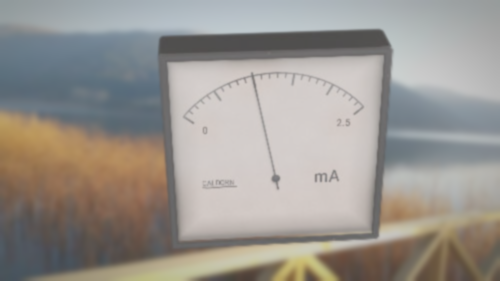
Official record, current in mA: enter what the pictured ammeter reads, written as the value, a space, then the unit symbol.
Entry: 1 mA
